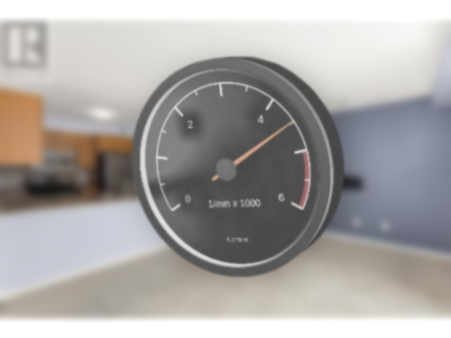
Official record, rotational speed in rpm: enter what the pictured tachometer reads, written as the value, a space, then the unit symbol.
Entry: 4500 rpm
